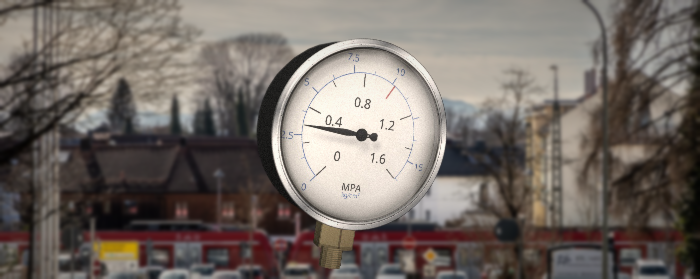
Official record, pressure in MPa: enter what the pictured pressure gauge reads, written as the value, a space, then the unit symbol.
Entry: 0.3 MPa
